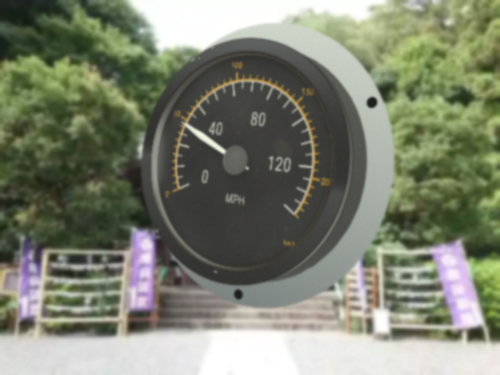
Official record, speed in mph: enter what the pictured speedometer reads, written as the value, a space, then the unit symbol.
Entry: 30 mph
